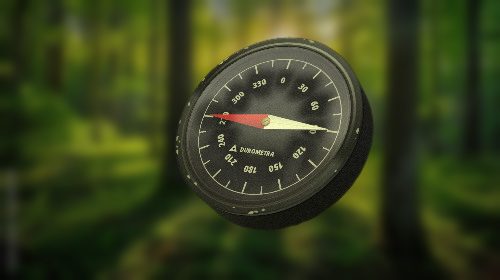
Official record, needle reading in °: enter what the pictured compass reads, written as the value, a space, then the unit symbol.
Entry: 270 °
